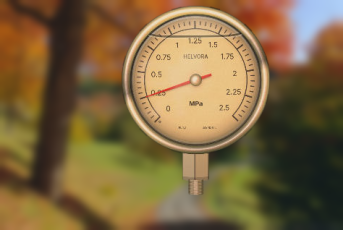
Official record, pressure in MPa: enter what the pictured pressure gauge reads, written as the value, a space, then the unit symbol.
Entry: 0.25 MPa
